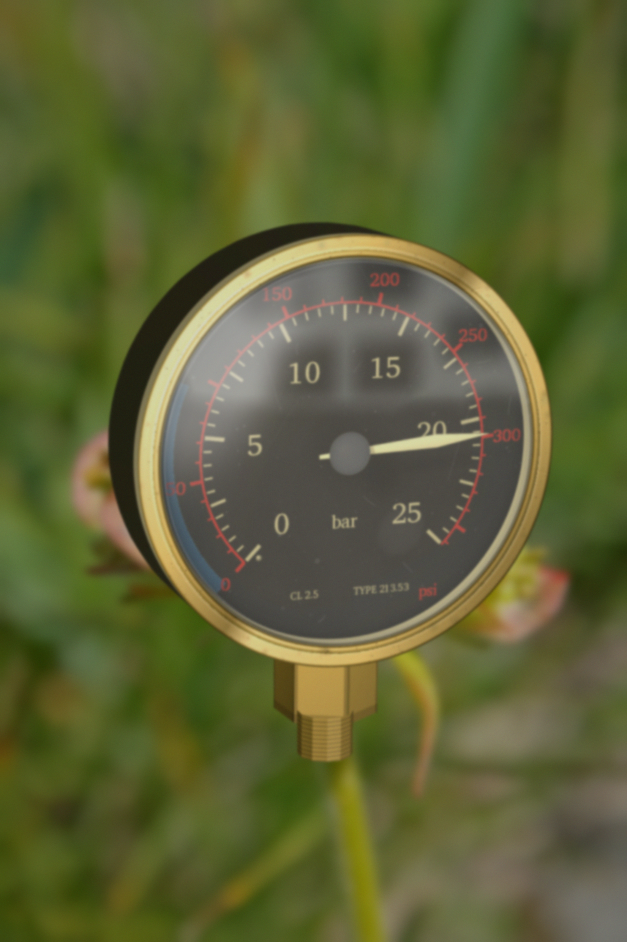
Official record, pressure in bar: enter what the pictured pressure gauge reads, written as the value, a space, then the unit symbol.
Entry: 20.5 bar
